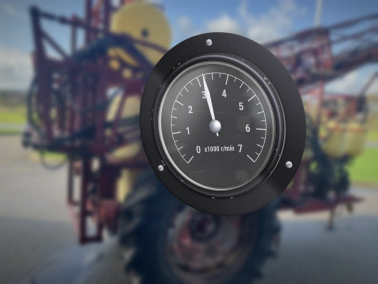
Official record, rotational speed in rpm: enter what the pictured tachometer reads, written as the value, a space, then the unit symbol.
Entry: 3250 rpm
